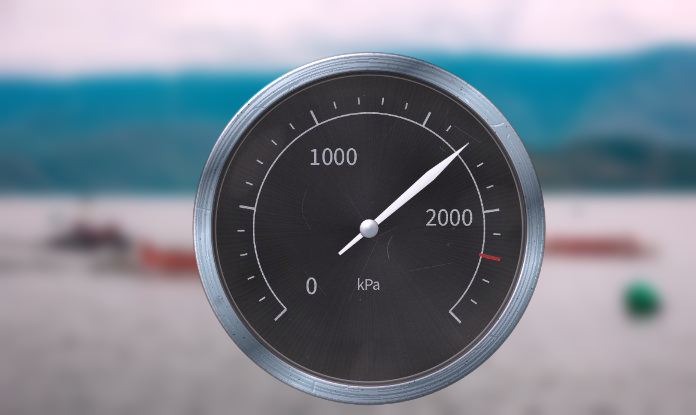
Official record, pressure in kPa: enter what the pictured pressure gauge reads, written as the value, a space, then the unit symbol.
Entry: 1700 kPa
